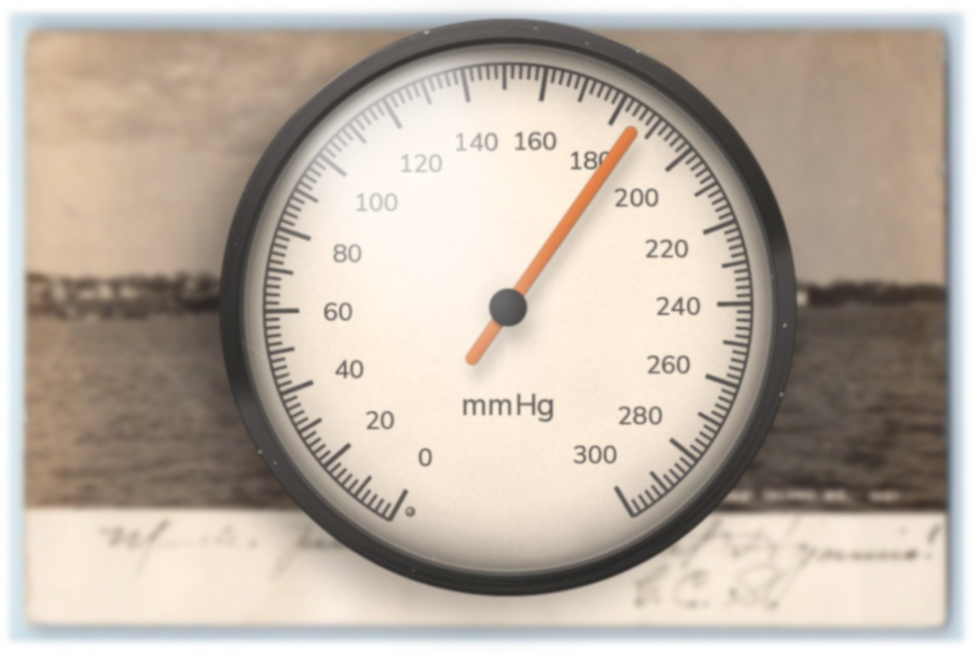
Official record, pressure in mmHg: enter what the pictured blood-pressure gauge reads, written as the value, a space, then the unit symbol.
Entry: 186 mmHg
